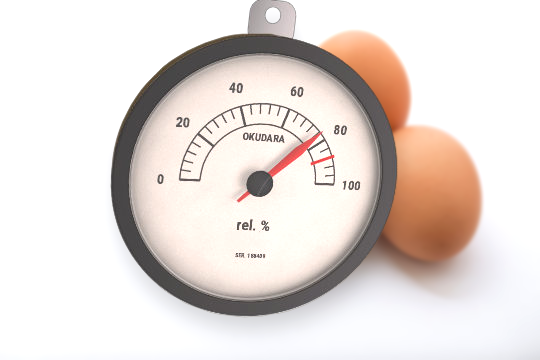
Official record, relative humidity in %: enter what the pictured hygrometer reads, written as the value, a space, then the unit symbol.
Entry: 76 %
